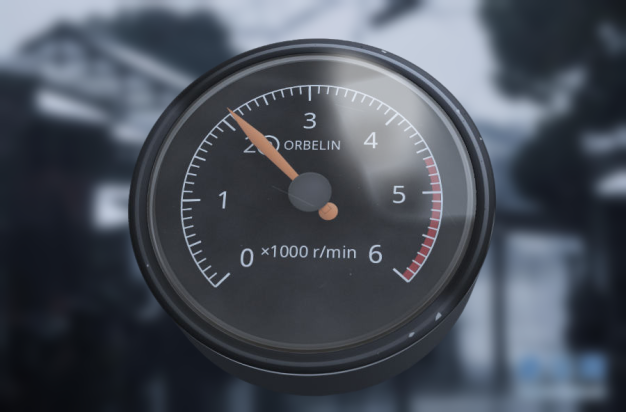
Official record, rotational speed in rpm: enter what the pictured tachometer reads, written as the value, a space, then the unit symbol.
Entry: 2100 rpm
